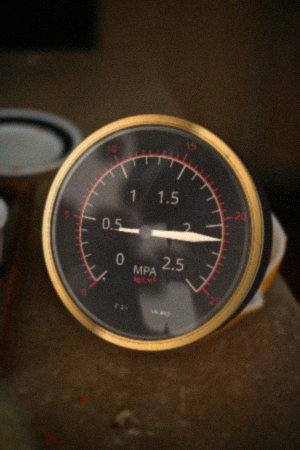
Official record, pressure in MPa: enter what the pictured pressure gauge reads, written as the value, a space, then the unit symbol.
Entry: 2.1 MPa
